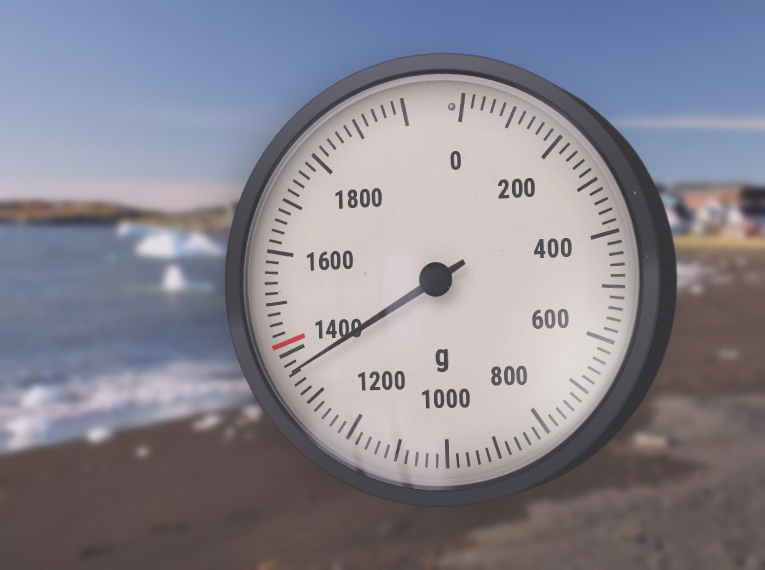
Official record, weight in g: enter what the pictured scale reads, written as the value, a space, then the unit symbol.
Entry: 1360 g
